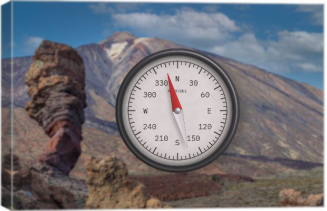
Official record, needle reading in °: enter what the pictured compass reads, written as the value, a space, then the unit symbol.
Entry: 345 °
